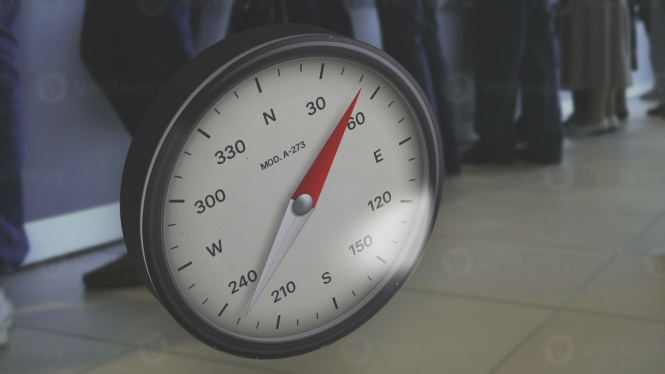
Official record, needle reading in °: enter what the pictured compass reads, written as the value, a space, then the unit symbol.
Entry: 50 °
